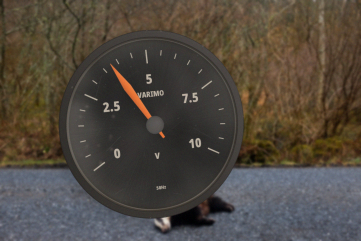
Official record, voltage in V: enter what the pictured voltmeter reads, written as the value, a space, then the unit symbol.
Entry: 3.75 V
